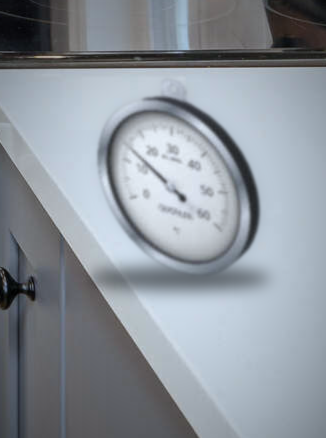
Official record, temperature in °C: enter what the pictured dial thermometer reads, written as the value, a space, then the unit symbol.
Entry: 15 °C
